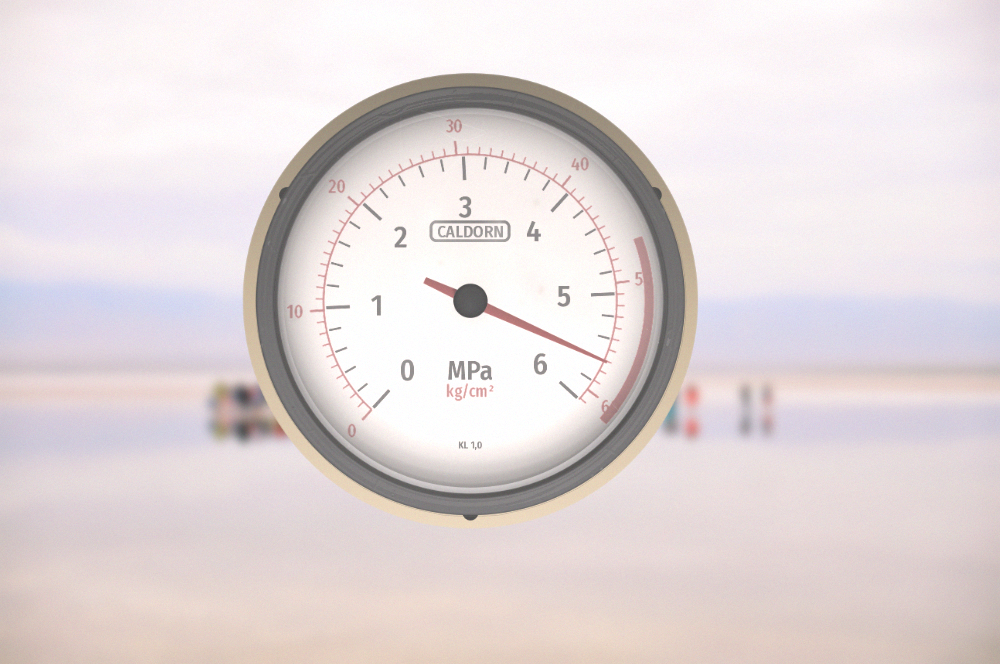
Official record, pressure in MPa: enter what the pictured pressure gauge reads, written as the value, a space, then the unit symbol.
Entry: 5.6 MPa
